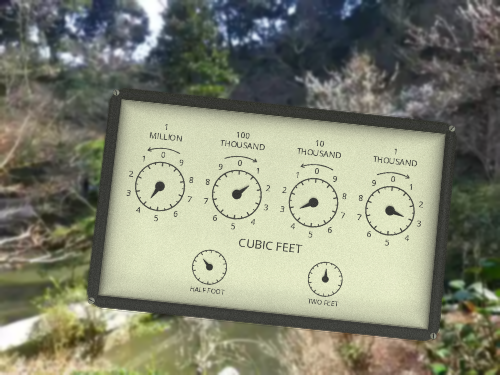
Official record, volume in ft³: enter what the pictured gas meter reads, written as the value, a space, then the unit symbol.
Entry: 413300 ft³
